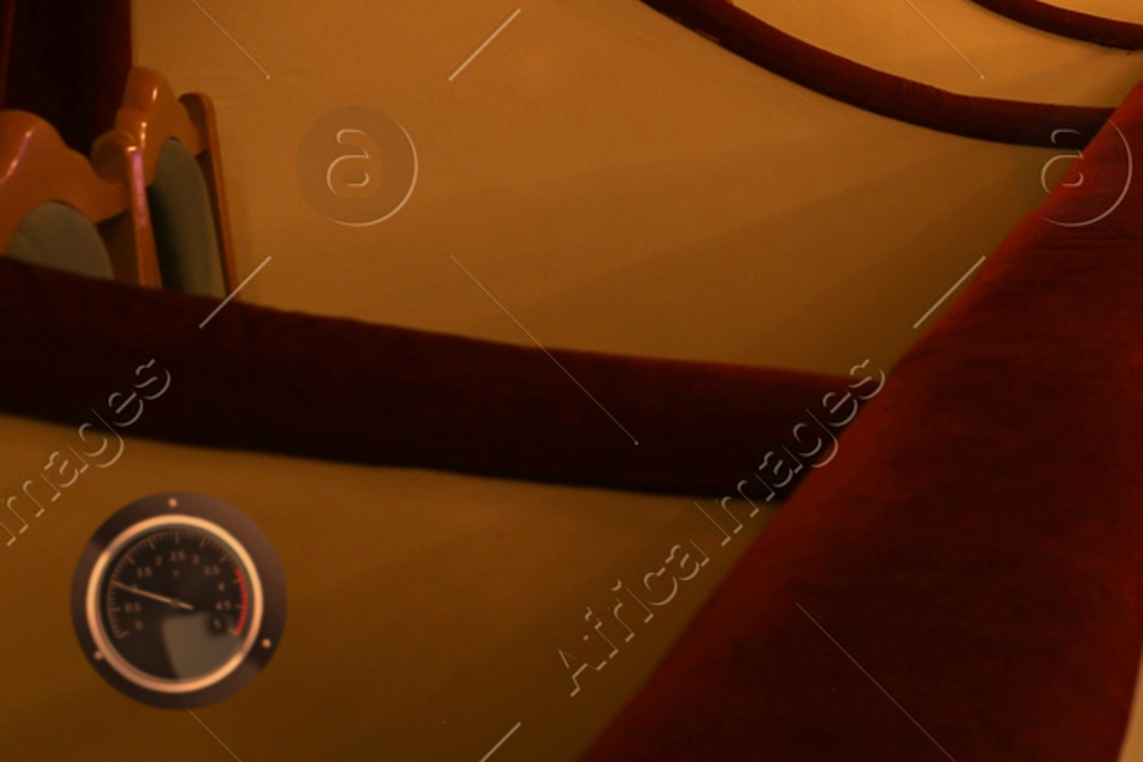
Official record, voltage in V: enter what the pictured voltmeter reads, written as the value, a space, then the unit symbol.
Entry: 1 V
